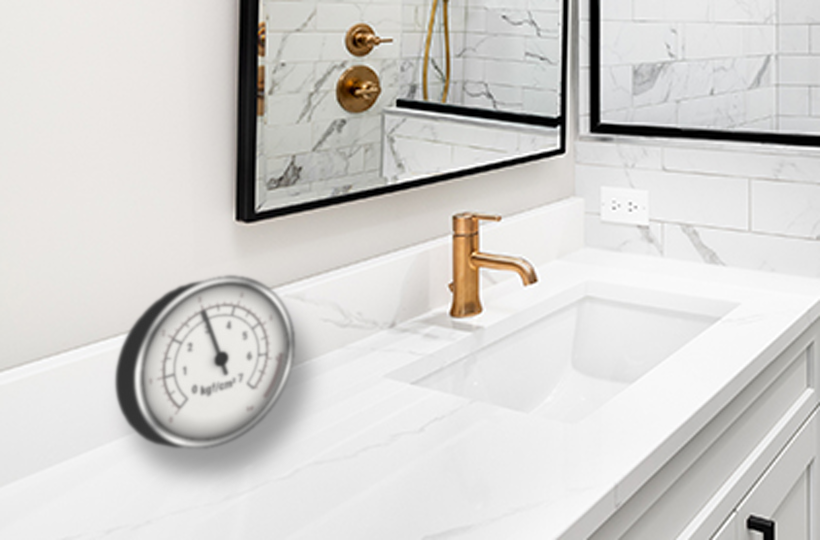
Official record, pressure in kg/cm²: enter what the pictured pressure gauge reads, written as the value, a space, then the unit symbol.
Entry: 3 kg/cm²
